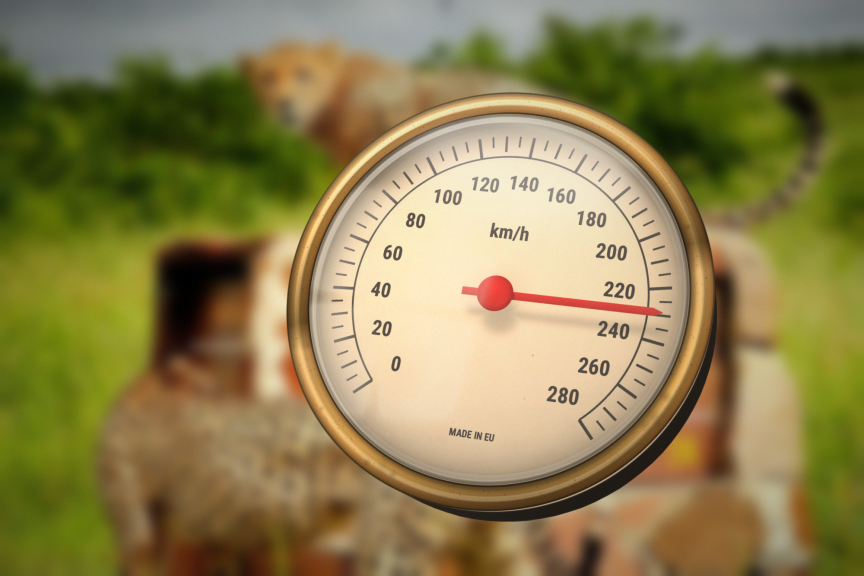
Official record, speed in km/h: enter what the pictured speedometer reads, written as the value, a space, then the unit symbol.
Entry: 230 km/h
